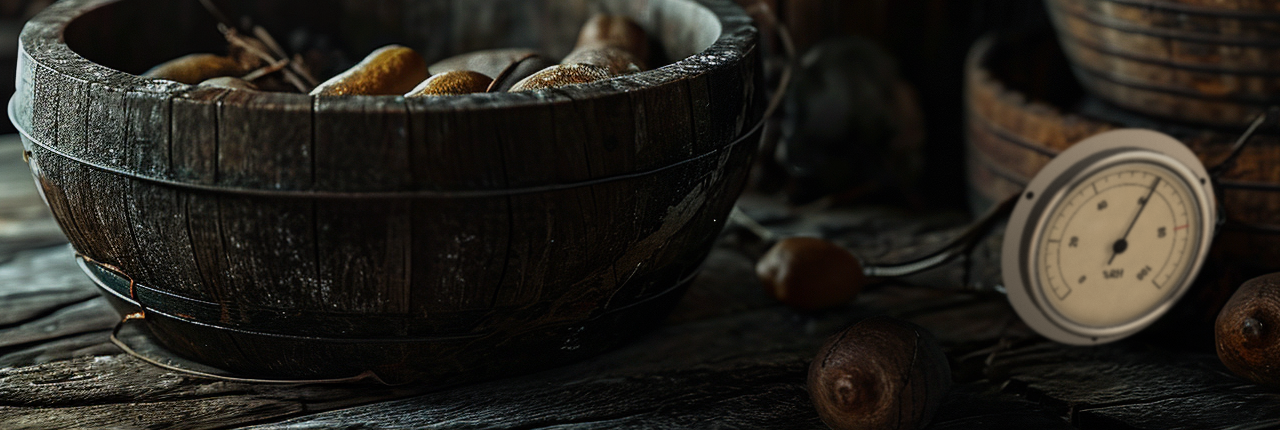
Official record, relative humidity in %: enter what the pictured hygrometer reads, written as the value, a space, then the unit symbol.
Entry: 60 %
